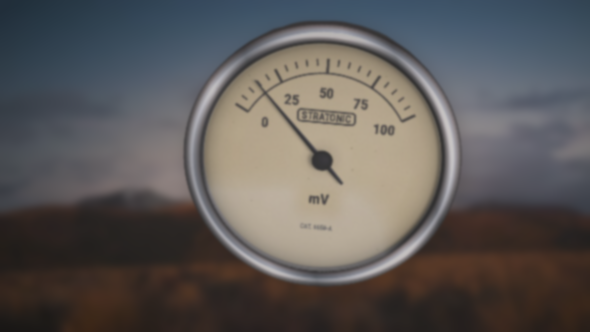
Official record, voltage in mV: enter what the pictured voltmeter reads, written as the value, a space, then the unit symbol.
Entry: 15 mV
